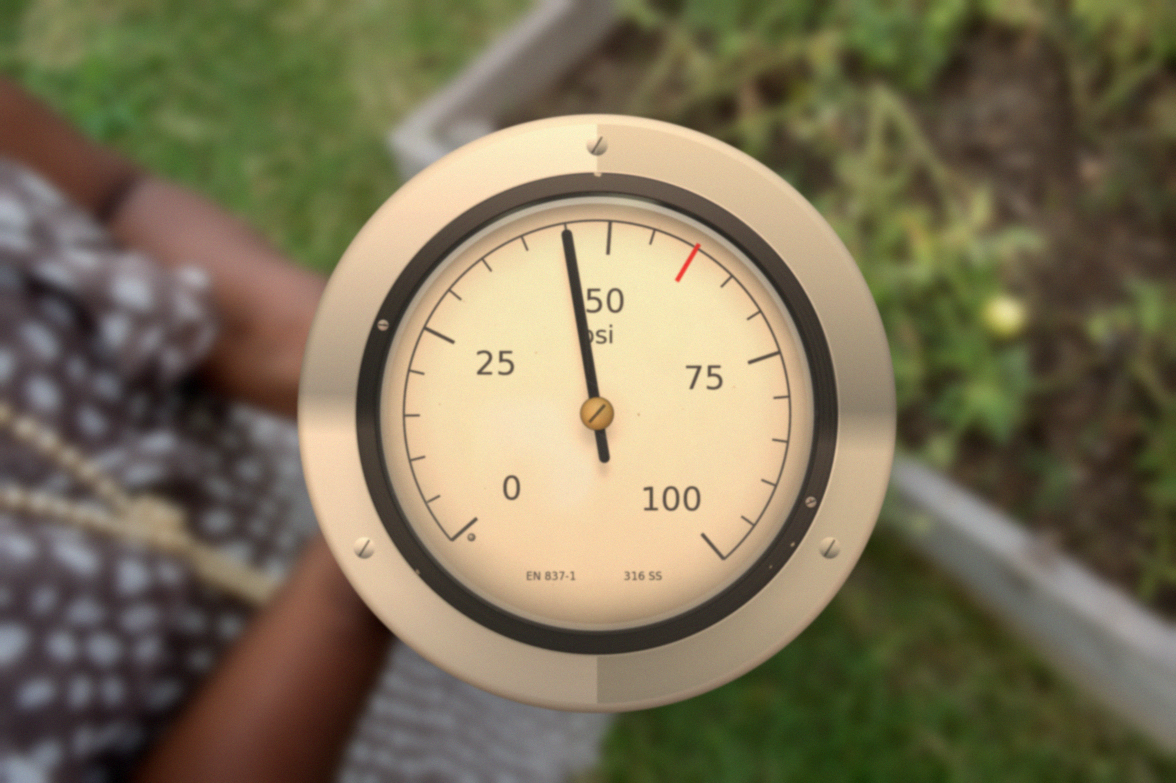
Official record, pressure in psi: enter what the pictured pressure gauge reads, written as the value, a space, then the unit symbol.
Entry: 45 psi
